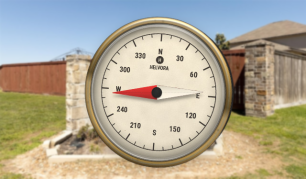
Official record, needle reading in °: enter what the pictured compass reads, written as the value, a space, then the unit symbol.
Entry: 265 °
